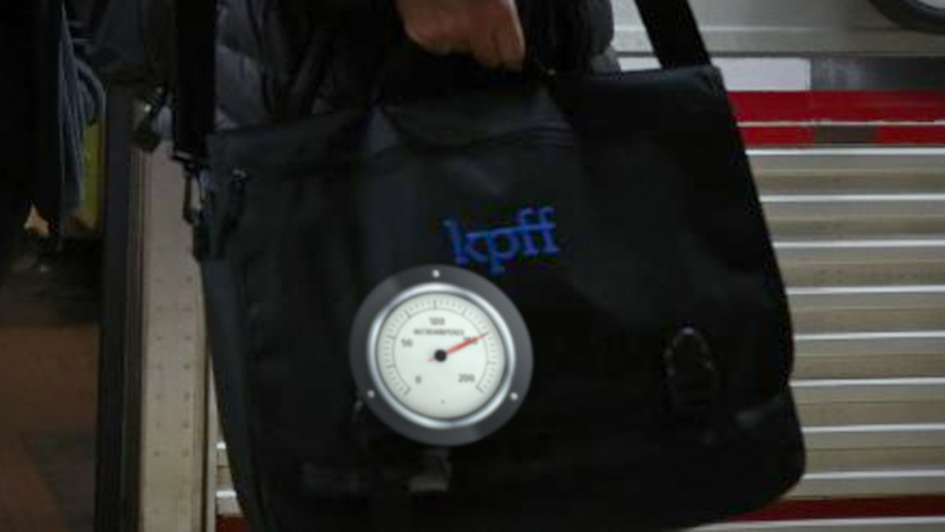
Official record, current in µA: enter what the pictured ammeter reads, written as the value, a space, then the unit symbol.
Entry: 150 µA
